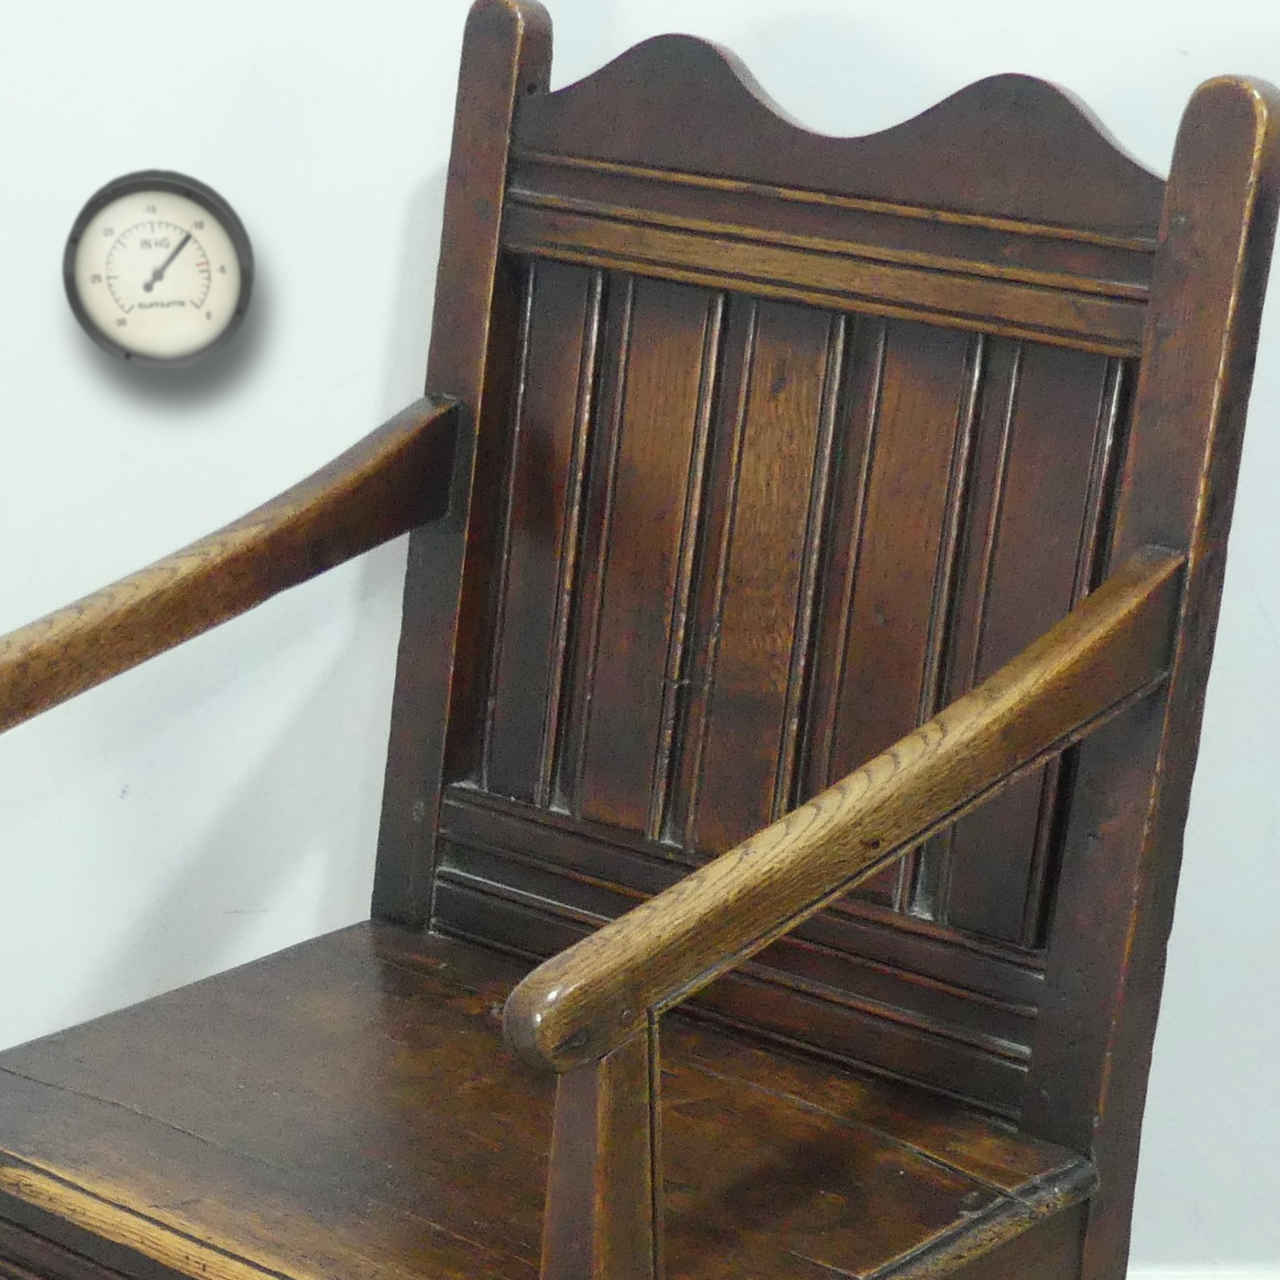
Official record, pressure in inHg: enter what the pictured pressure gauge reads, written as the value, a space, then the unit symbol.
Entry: -10 inHg
